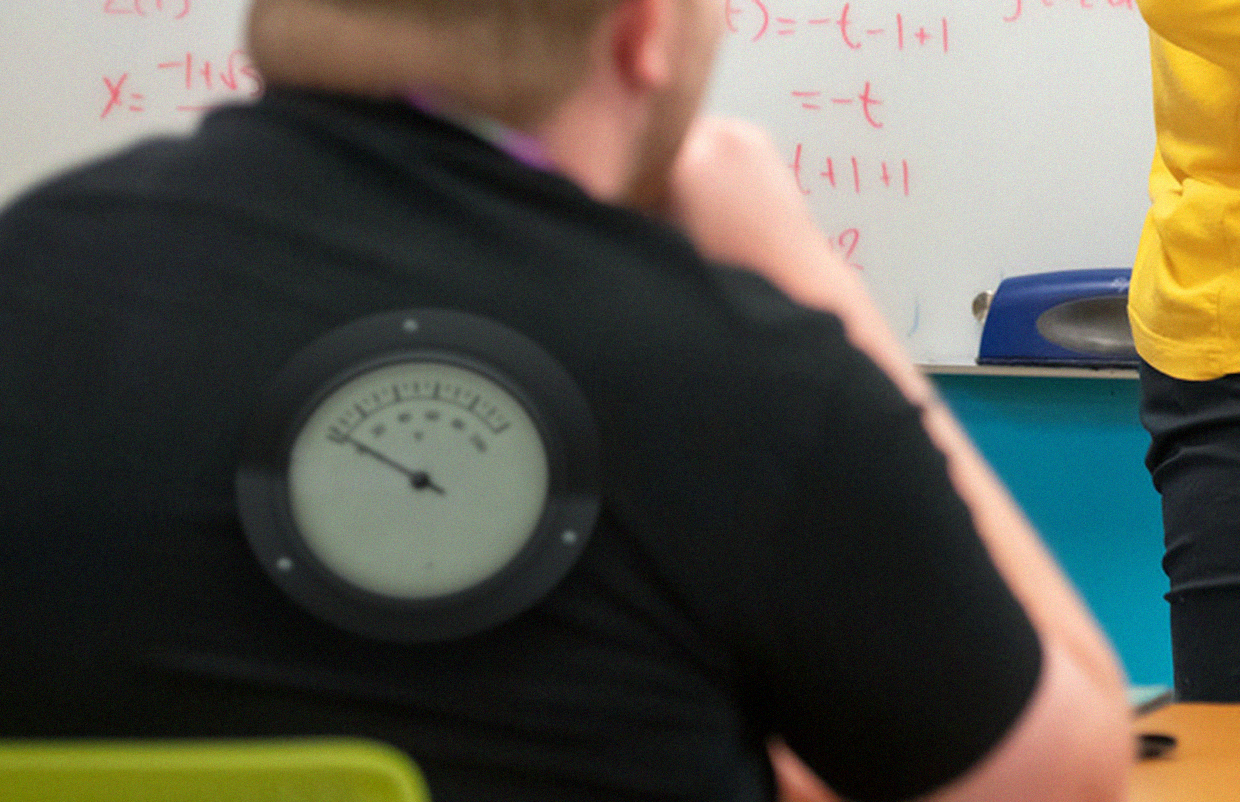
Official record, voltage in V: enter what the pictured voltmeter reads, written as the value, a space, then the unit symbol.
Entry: 5 V
